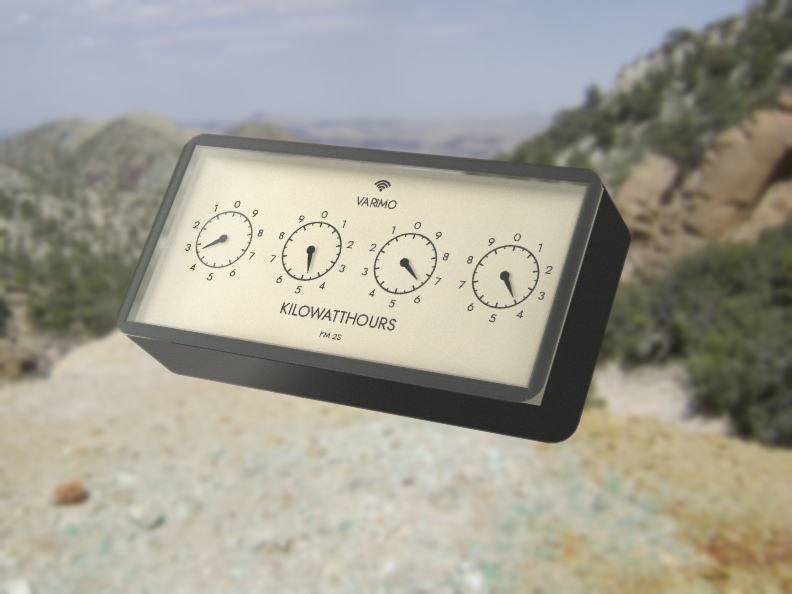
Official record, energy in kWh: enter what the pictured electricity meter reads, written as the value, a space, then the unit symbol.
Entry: 3464 kWh
